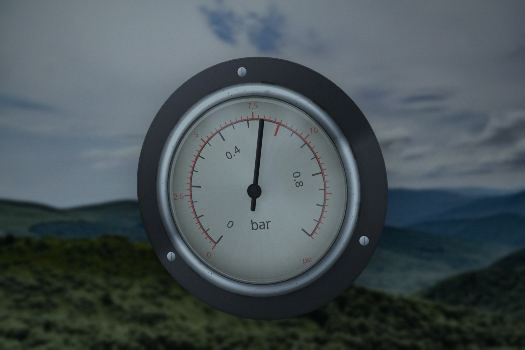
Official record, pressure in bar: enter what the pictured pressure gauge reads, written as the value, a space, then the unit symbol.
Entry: 0.55 bar
